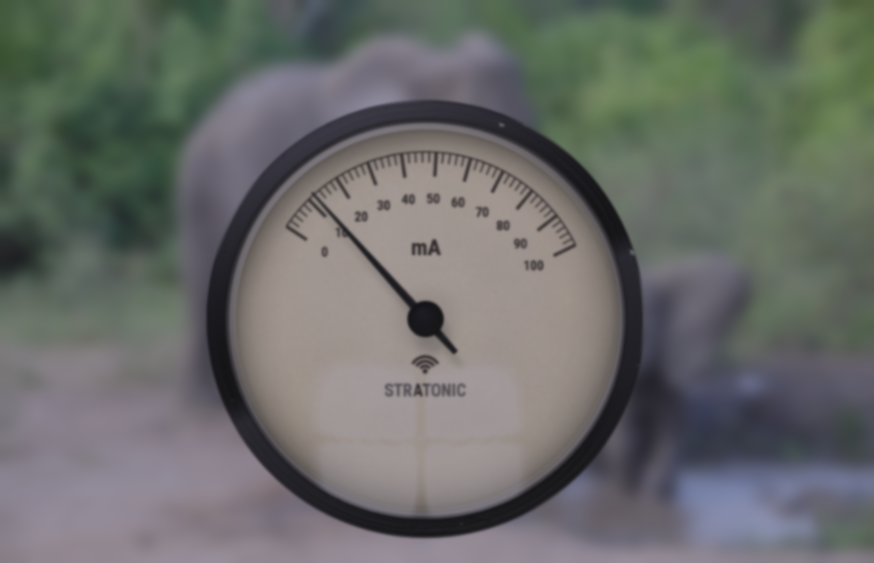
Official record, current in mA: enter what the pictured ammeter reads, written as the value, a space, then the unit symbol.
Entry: 12 mA
